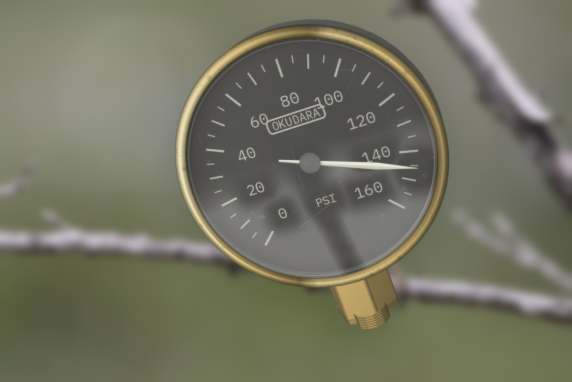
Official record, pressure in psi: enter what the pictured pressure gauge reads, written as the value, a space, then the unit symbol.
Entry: 145 psi
